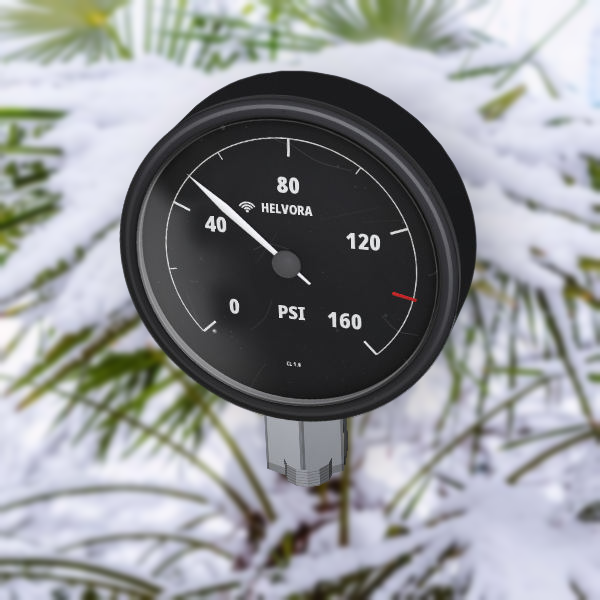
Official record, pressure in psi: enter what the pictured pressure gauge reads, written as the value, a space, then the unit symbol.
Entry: 50 psi
